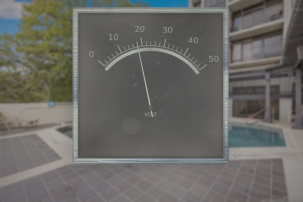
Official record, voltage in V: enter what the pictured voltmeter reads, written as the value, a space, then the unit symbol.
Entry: 18 V
